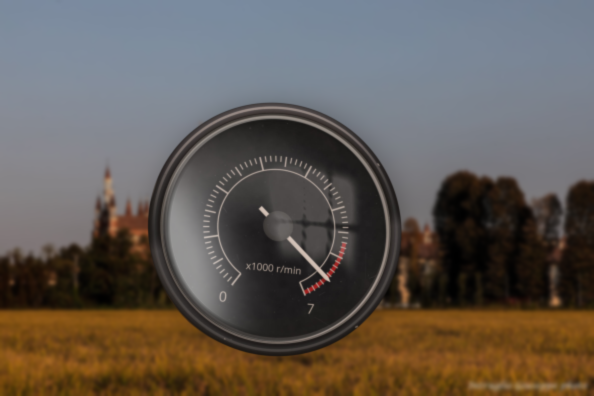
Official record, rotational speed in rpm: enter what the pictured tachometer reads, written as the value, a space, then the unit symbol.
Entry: 6500 rpm
